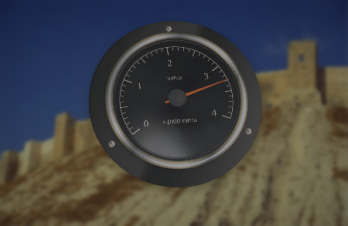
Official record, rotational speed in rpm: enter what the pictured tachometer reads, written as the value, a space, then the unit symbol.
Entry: 3300 rpm
